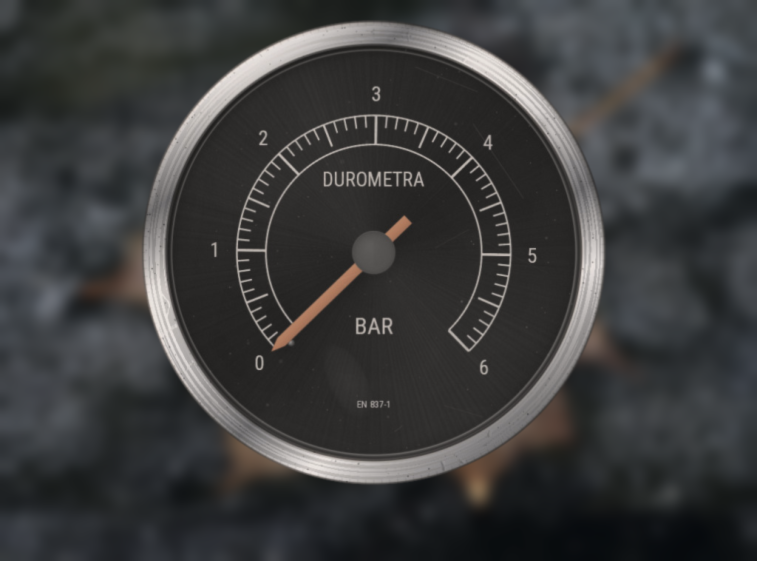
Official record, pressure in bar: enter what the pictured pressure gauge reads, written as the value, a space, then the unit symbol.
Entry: 0 bar
